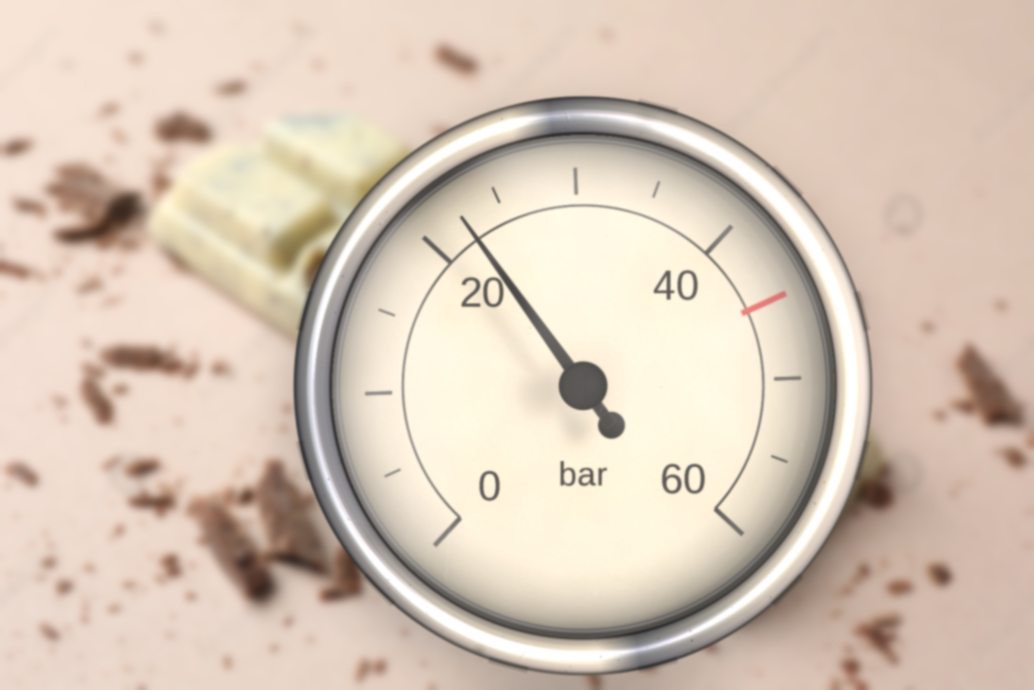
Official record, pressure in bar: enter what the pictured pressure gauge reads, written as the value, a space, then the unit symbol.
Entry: 22.5 bar
